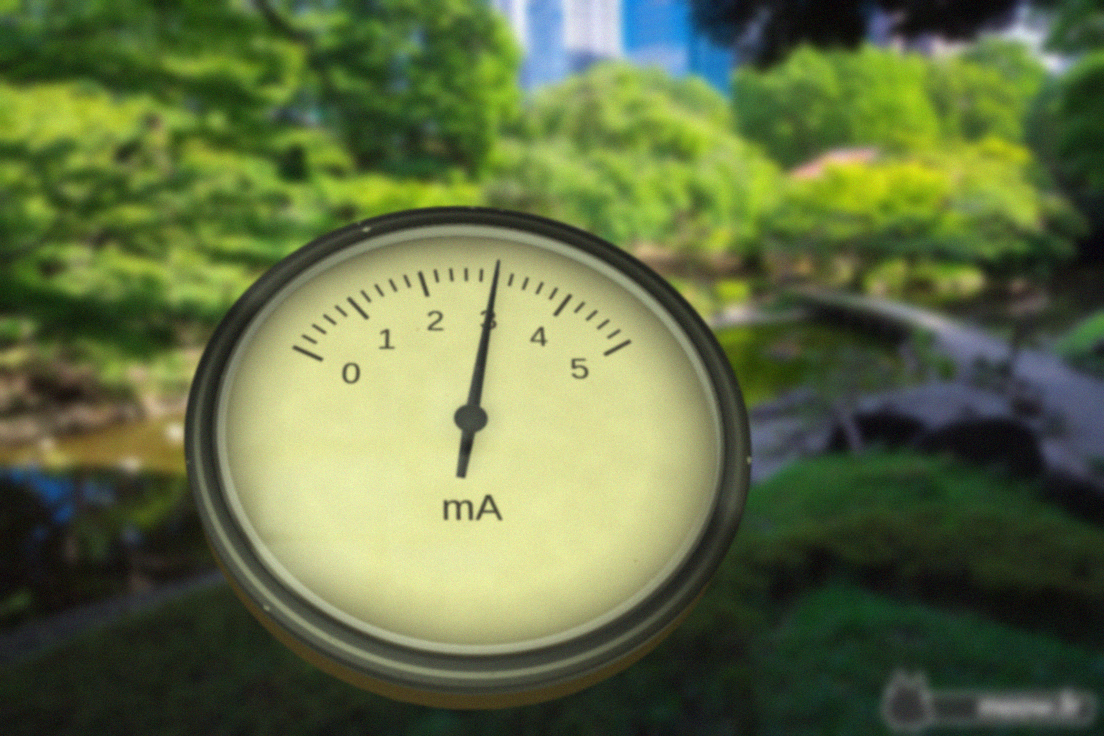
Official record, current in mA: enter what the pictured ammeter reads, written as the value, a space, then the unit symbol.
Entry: 3 mA
